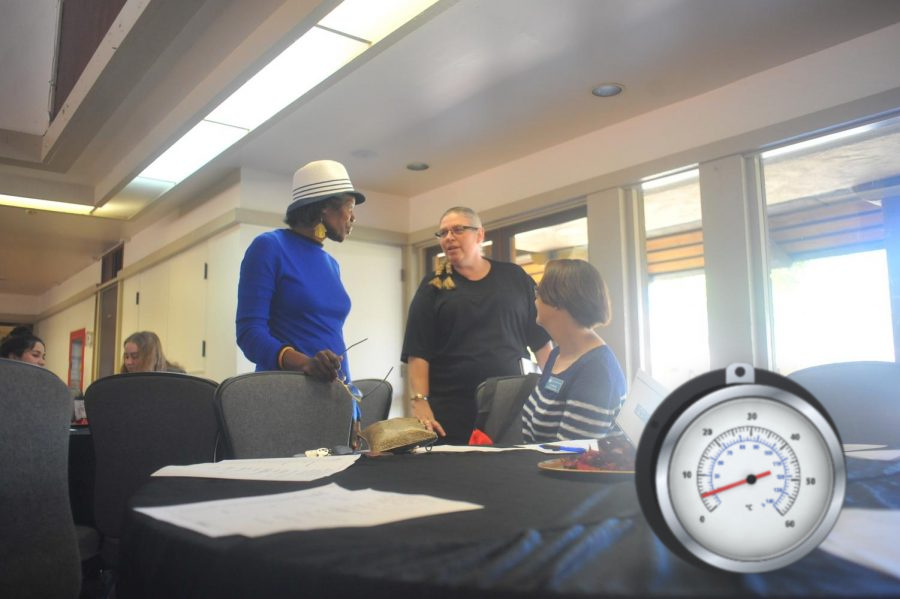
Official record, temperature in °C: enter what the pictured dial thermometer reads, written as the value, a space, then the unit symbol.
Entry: 5 °C
